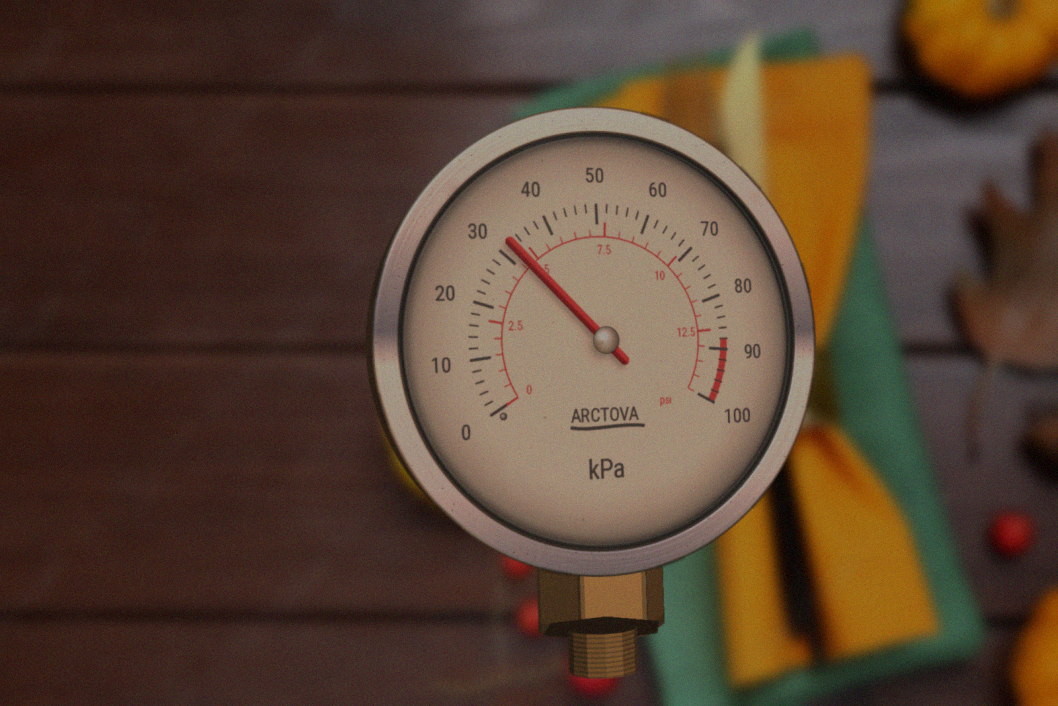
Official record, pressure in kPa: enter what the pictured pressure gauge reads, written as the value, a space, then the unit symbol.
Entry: 32 kPa
